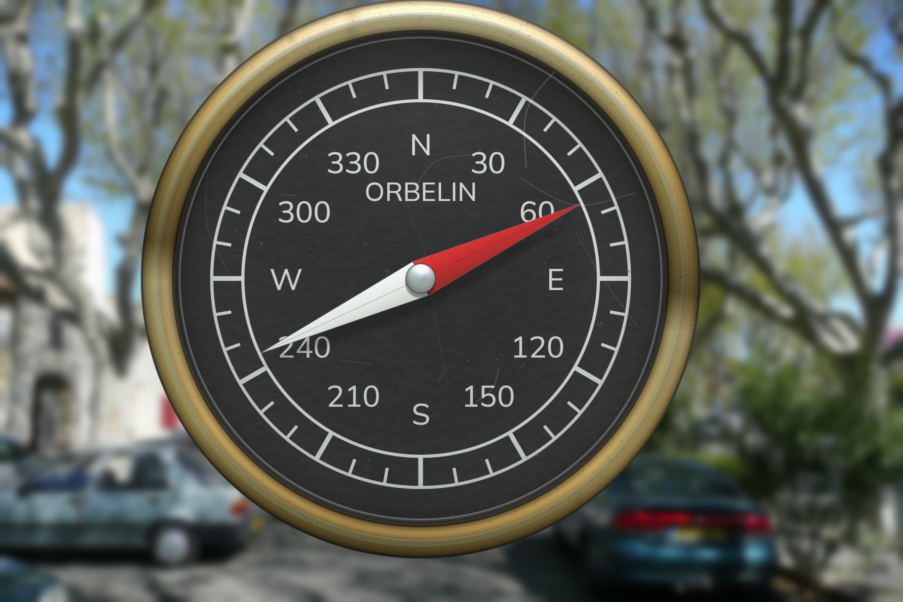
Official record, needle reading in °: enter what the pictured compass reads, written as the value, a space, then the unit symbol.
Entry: 65 °
